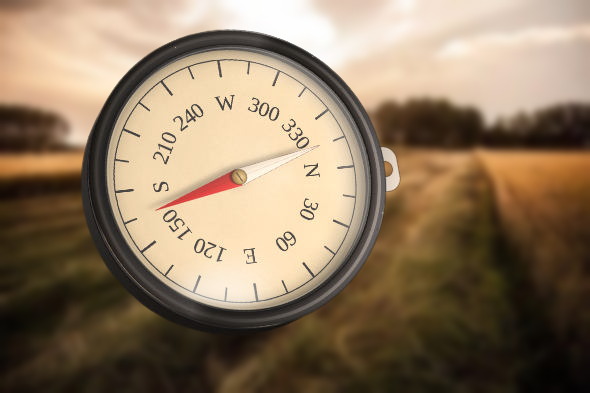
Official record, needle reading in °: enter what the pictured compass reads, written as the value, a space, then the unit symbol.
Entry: 165 °
